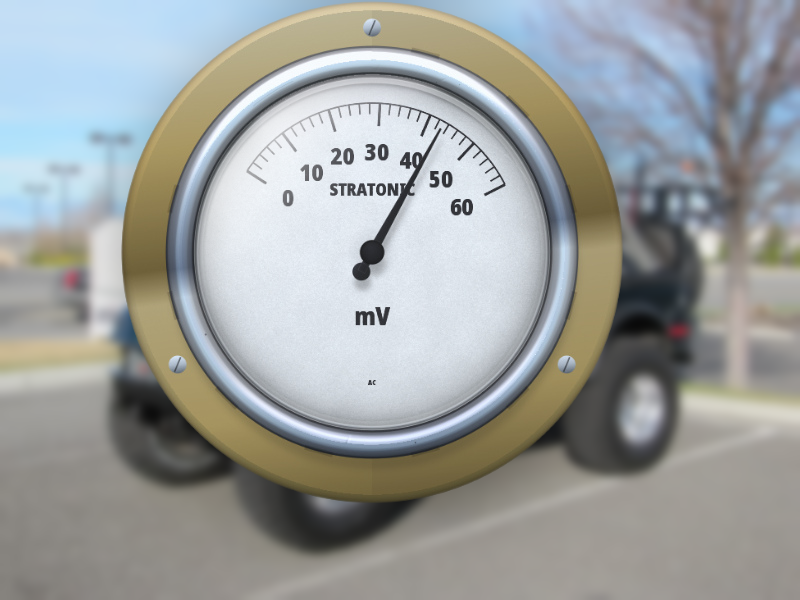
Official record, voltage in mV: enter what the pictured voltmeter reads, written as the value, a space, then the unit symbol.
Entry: 43 mV
